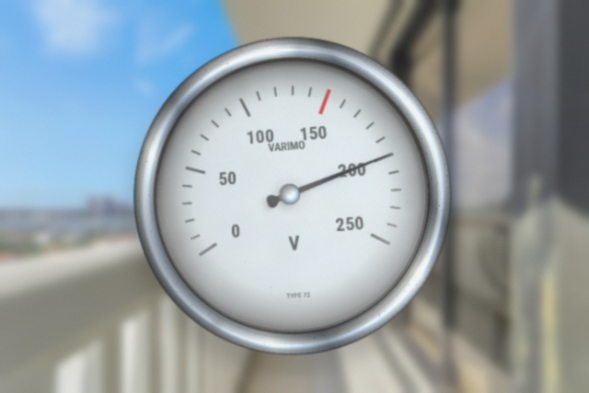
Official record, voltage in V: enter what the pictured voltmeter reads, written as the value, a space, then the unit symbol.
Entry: 200 V
